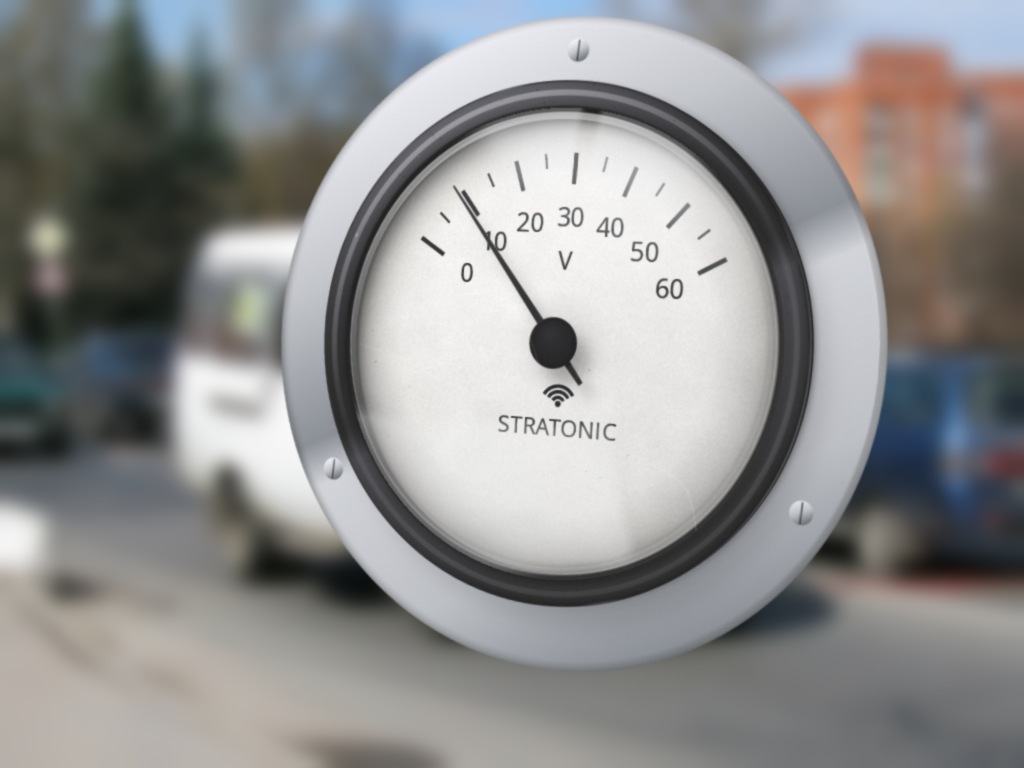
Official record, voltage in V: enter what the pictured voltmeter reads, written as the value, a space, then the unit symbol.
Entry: 10 V
